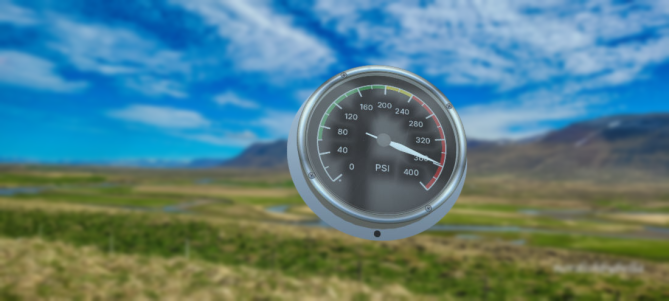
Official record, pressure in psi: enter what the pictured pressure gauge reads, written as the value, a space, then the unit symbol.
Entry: 360 psi
